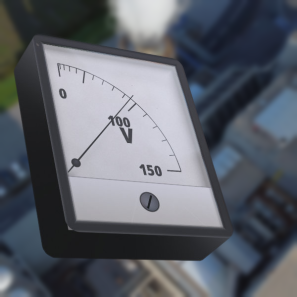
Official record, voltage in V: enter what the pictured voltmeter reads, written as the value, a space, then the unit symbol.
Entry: 95 V
